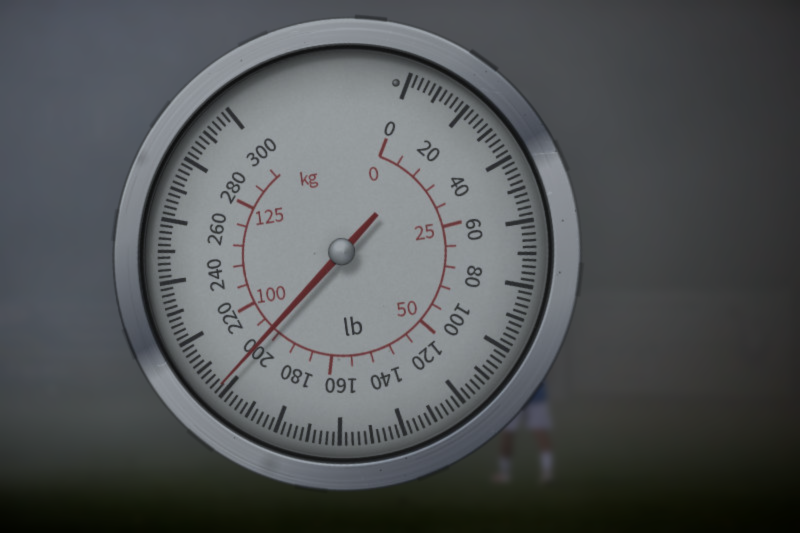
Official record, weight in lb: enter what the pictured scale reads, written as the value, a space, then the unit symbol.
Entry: 202 lb
